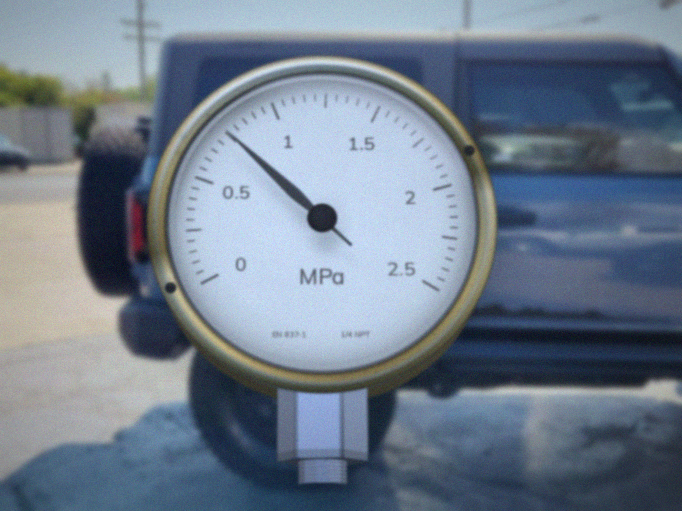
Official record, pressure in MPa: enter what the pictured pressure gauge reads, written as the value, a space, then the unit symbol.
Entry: 0.75 MPa
